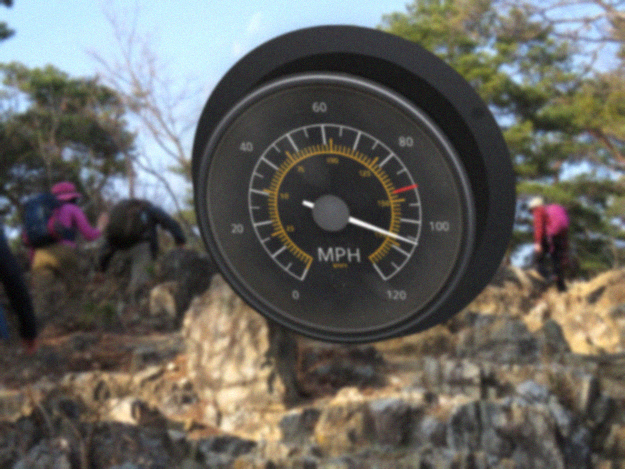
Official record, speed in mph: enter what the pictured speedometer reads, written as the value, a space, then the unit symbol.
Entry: 105 mph
